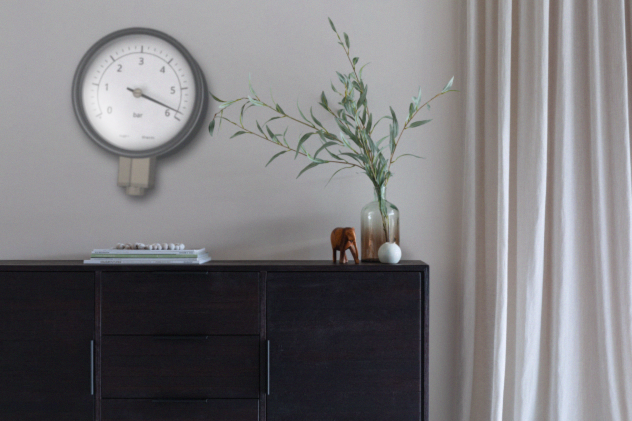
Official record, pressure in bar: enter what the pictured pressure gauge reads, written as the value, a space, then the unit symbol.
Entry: 5.8 bar
